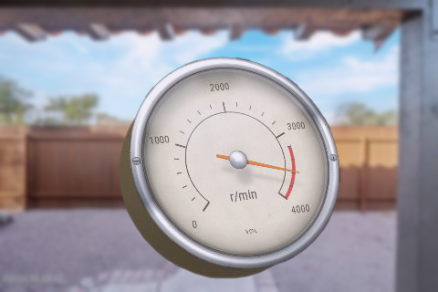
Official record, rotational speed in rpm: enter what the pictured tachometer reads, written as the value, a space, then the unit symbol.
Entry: 3600 rpm
